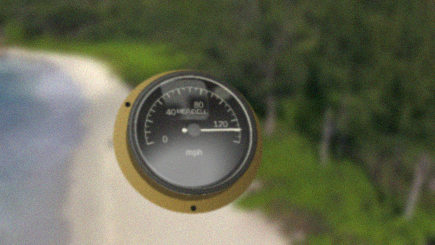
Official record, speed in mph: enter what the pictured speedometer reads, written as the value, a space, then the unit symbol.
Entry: 130 mph
